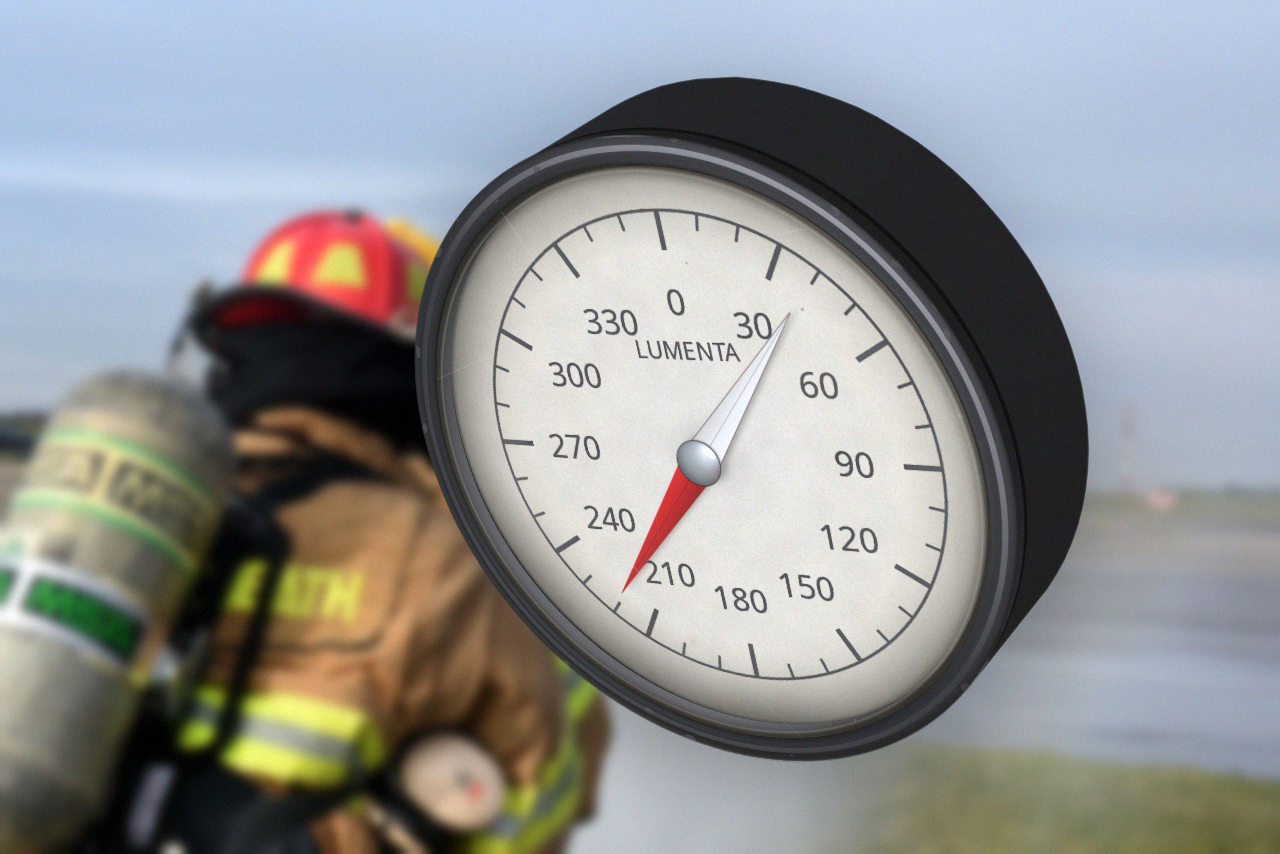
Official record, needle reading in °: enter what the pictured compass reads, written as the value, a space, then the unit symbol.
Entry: 220 °
